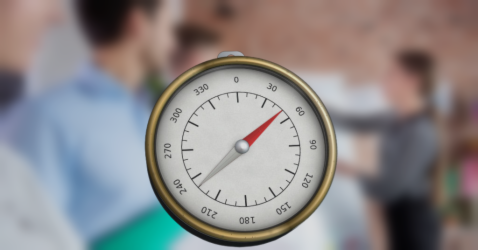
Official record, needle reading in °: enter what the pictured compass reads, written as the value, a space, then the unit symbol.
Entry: 50 °
